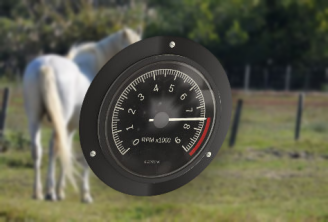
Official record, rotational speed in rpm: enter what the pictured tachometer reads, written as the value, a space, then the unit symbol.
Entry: 7500 rpm
